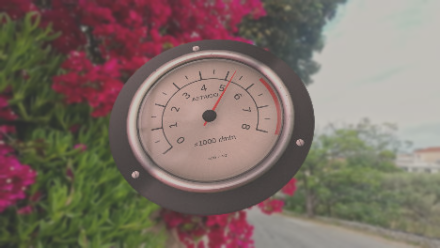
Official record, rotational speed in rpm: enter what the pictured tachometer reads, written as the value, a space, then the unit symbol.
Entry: 5250 rpm
